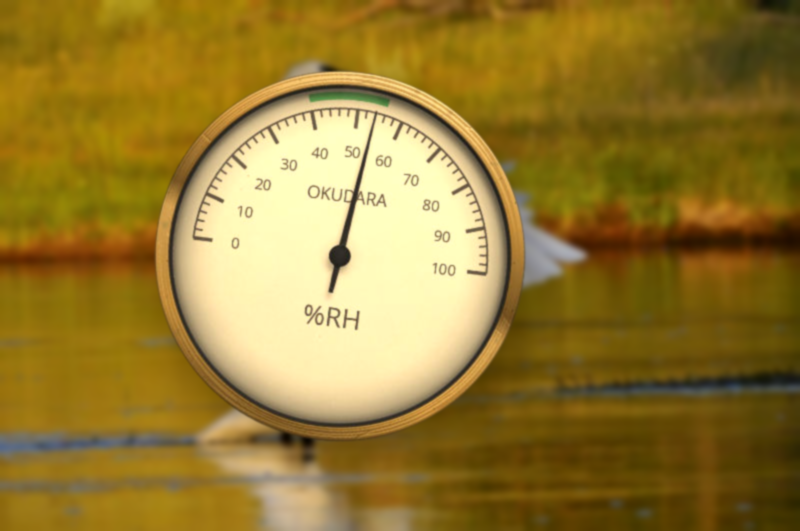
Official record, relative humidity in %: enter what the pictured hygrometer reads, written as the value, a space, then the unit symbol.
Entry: 54 %
